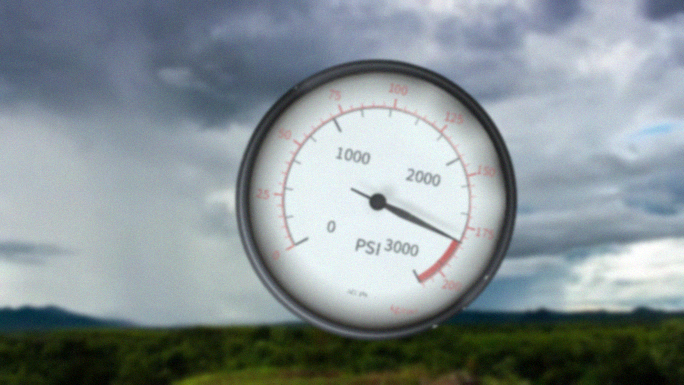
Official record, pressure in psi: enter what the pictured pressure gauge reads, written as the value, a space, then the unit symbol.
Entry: 2600 psi
